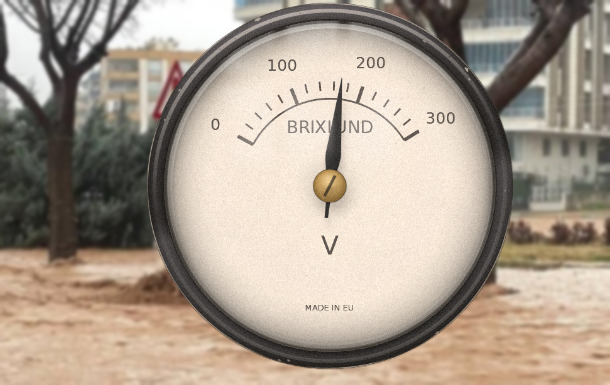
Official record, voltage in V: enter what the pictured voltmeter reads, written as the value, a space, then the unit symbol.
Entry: 170 V
